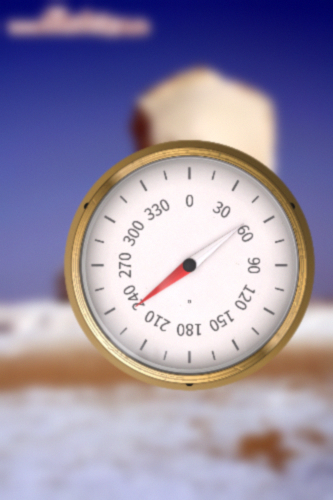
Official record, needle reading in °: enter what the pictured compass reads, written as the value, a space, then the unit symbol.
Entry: 232.5 °
